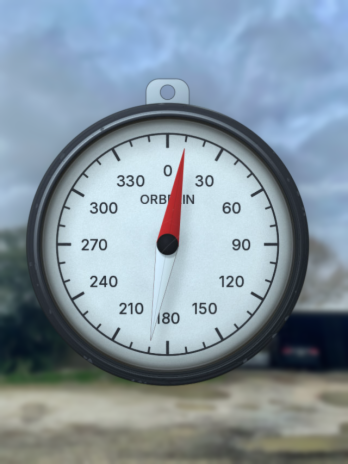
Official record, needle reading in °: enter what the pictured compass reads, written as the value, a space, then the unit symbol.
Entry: 10 °
